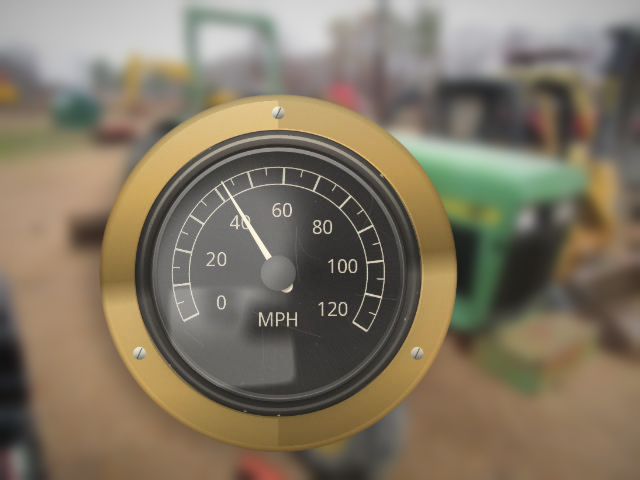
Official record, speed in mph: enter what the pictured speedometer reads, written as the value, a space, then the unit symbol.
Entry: 42.5 mph
